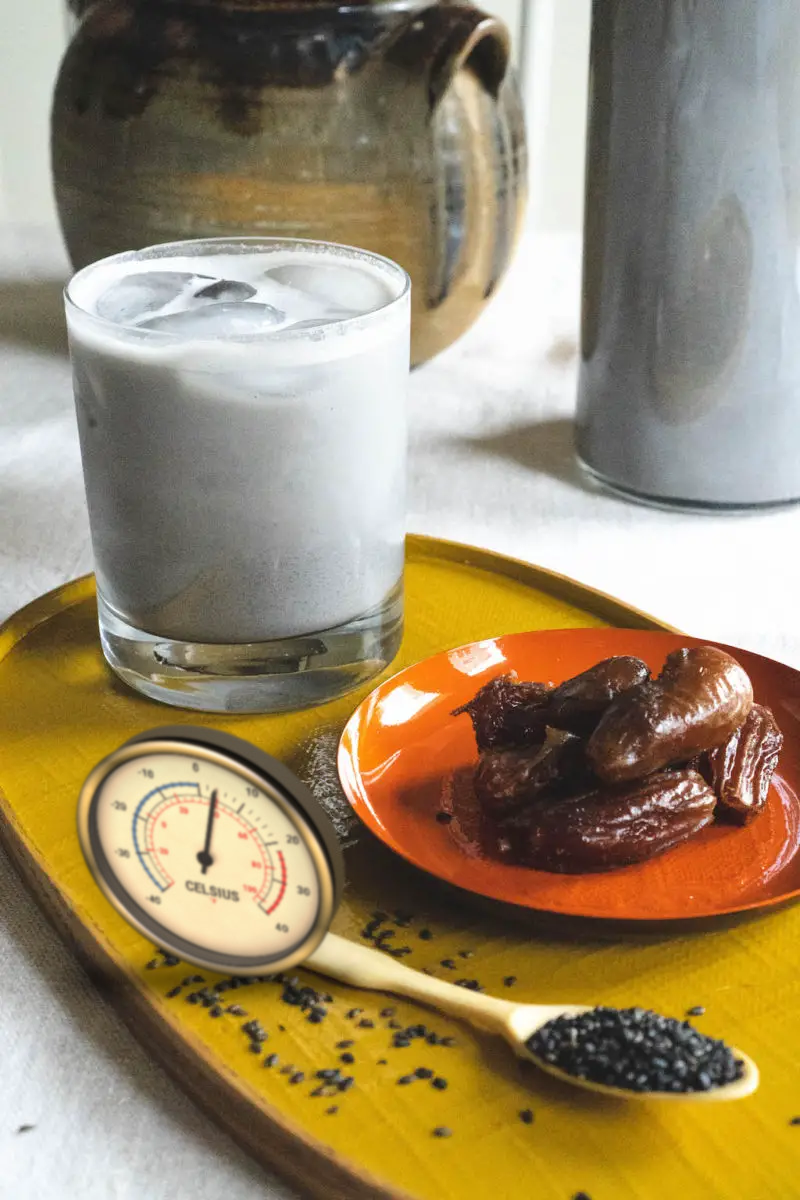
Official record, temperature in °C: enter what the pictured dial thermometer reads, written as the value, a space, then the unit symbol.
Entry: 4 °C
